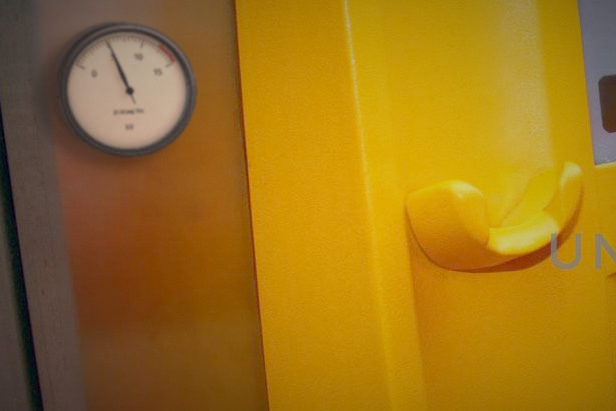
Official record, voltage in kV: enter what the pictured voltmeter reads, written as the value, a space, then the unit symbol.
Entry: 5 kV
